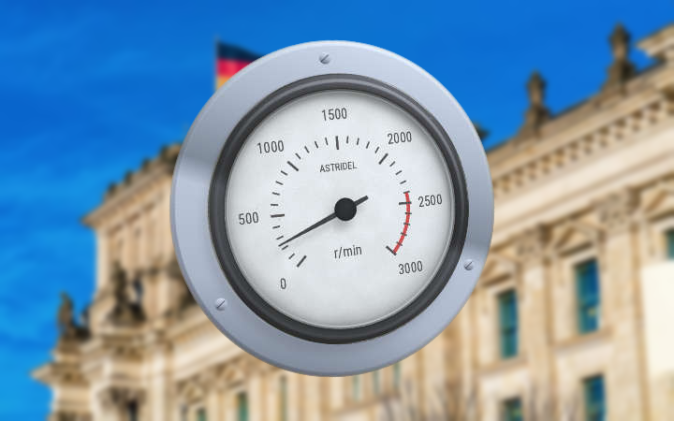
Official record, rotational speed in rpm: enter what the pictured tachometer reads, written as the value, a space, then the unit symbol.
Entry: 250 rpm
